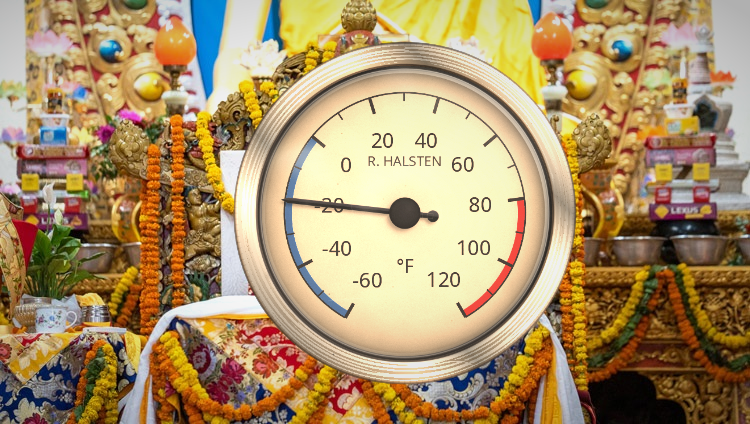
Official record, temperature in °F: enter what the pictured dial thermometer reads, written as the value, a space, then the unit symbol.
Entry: -20 °F
